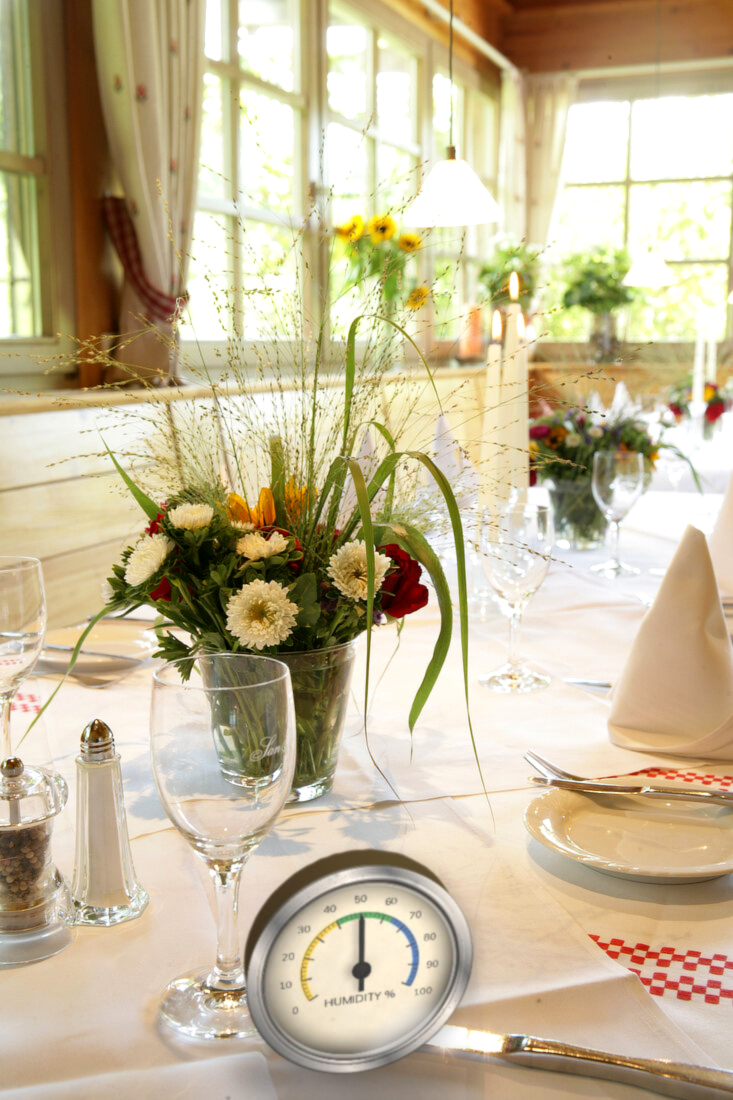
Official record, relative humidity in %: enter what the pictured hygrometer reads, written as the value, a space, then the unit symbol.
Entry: 50 %
